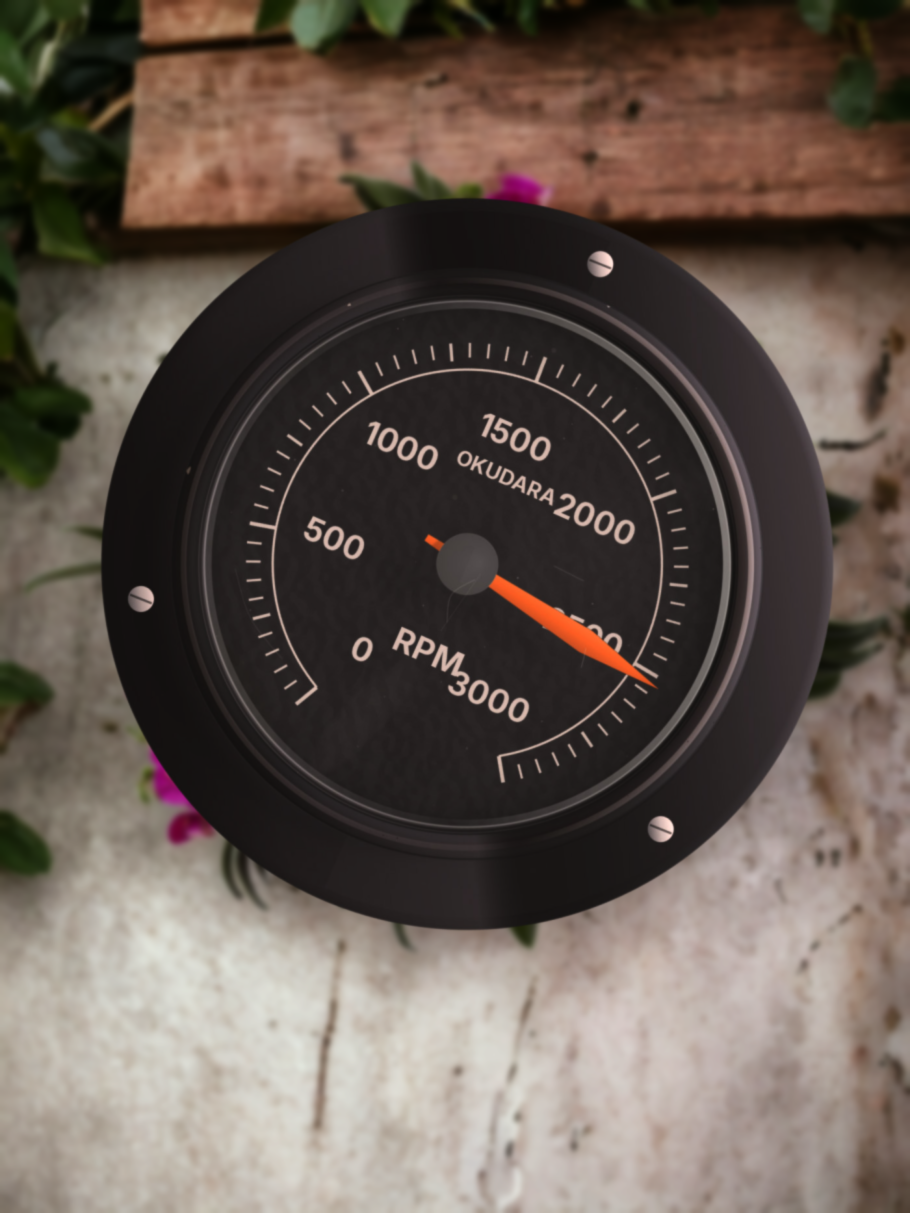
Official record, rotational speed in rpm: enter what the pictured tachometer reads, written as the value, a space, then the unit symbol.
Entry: 2525 rpm
